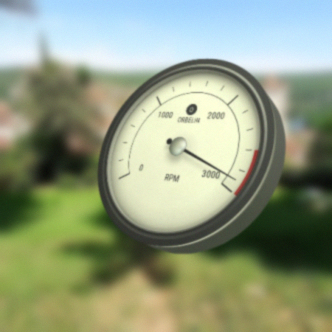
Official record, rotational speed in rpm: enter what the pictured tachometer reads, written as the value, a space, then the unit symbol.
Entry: 2900 rpm
